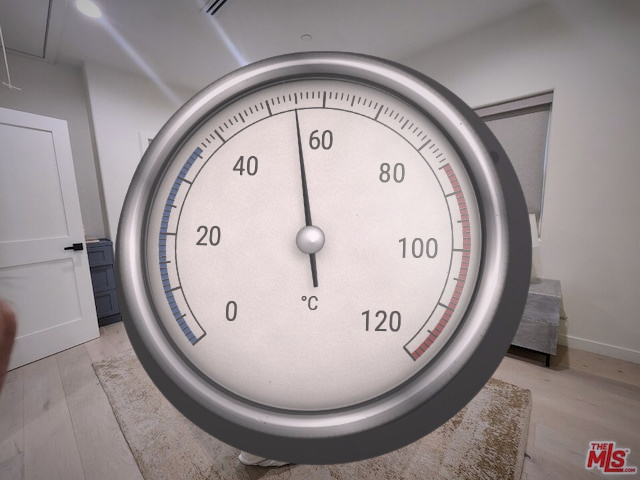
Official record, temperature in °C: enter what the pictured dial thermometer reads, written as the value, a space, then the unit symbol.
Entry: 55 °C
